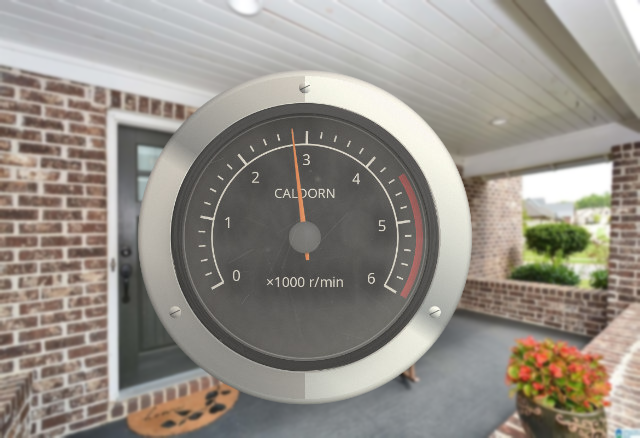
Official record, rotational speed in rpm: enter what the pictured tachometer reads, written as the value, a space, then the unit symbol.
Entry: 2800 rpm
